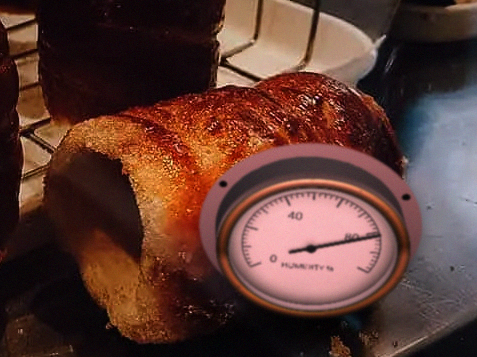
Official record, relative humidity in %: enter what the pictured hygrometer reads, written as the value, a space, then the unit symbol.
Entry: 80 %
